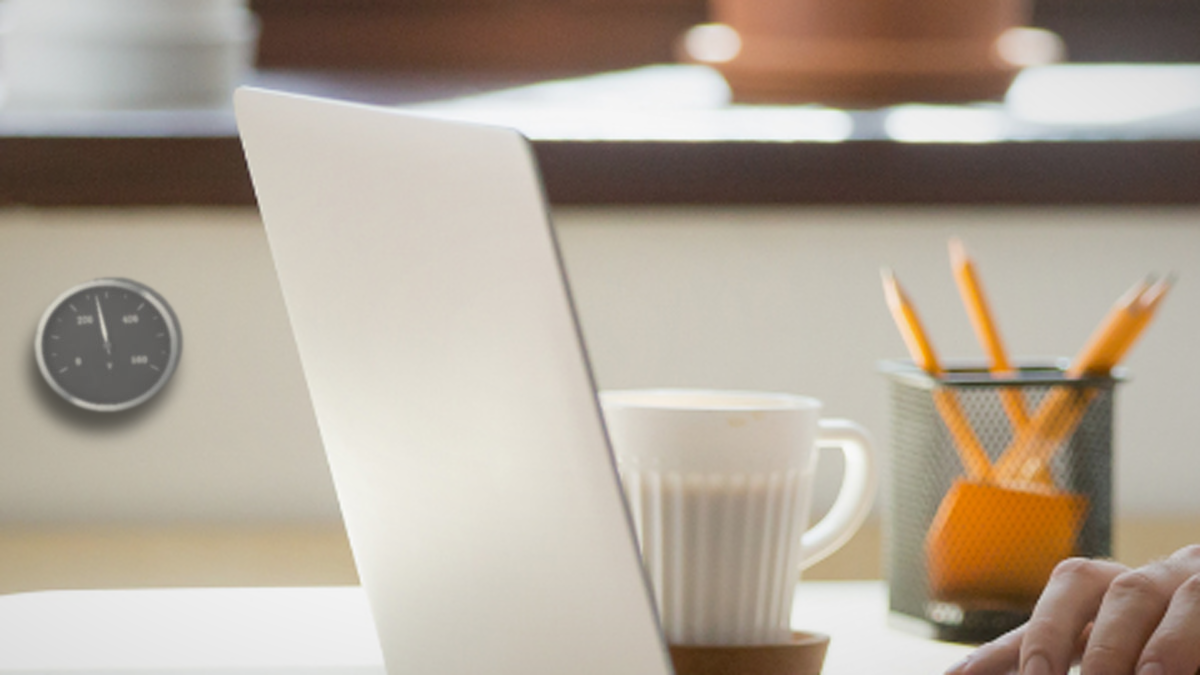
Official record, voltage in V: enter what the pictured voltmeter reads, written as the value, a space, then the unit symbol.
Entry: 275 V
